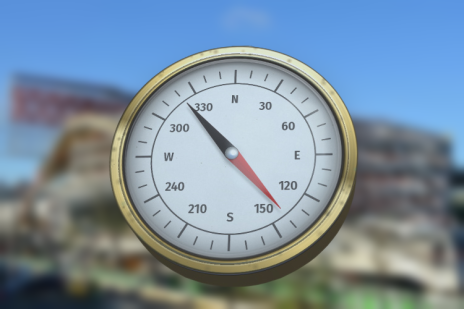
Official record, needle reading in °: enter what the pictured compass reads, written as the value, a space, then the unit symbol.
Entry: 140 °
